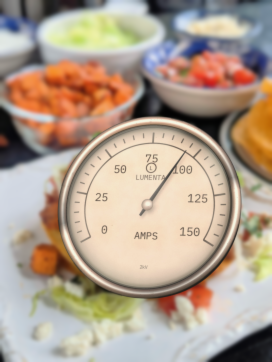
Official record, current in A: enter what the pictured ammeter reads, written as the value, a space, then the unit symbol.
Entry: 95 A
